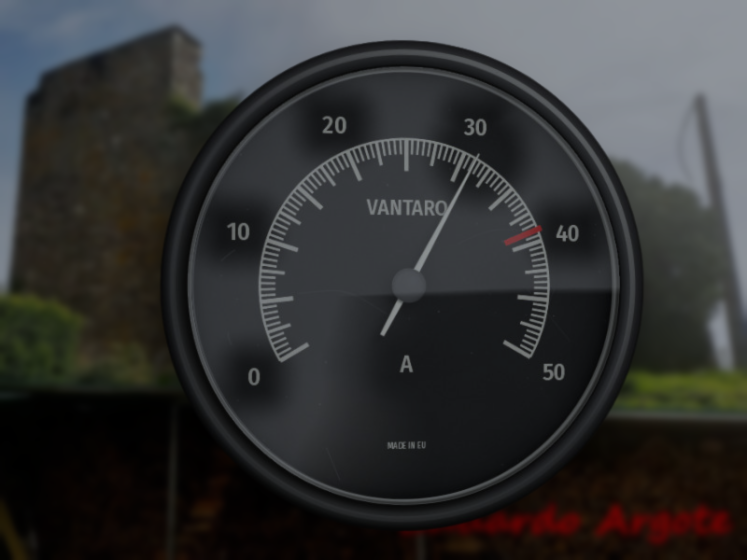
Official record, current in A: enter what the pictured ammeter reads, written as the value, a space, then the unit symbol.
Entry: 31 A
